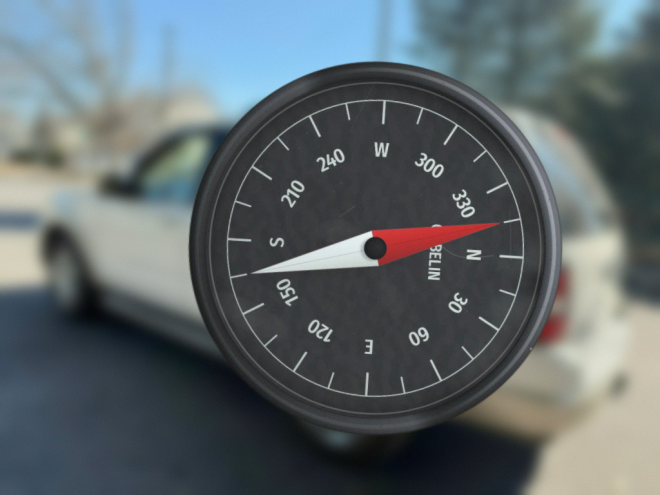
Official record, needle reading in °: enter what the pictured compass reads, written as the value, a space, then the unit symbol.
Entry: 345 °
